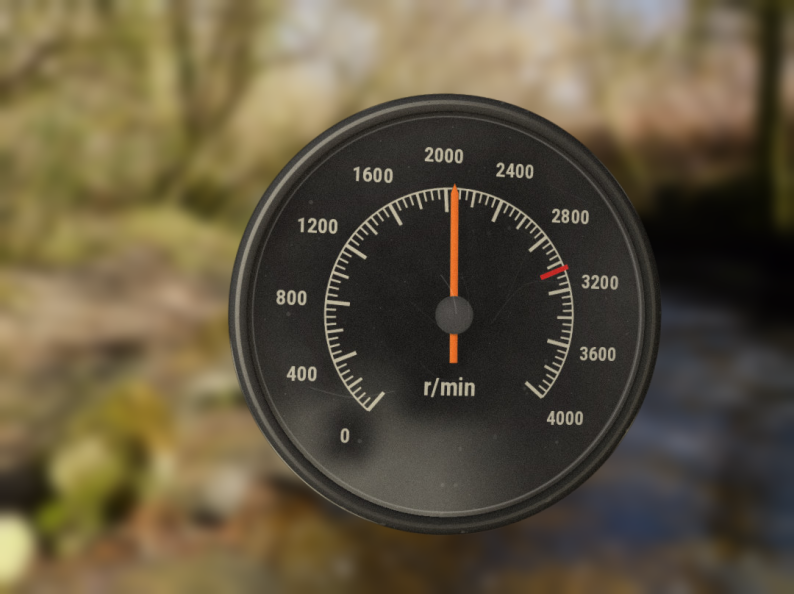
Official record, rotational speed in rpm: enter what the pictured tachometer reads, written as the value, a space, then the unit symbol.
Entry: 2050 rpm
